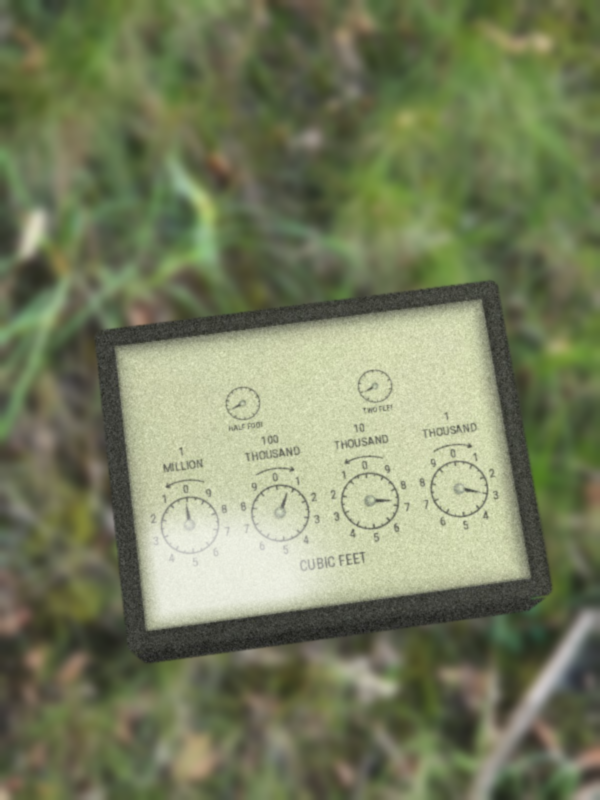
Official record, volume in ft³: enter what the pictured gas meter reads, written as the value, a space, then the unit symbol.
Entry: 7300 ft³
